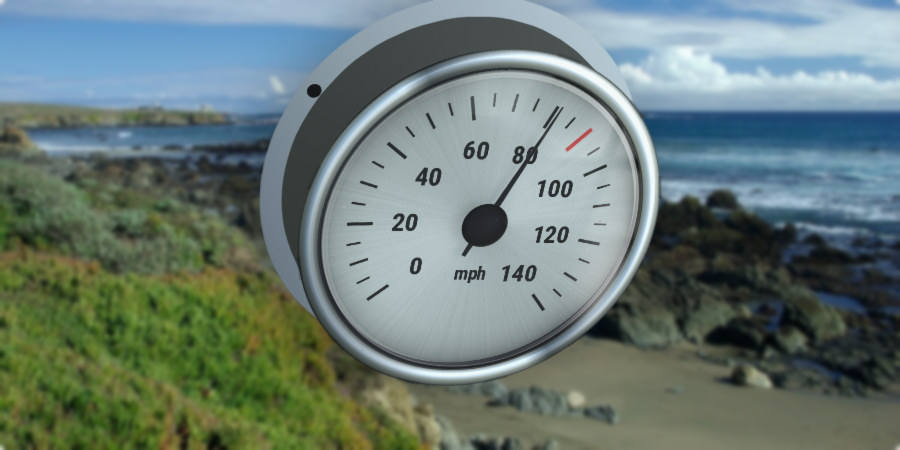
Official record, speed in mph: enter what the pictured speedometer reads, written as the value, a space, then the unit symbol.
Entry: 80 mph
